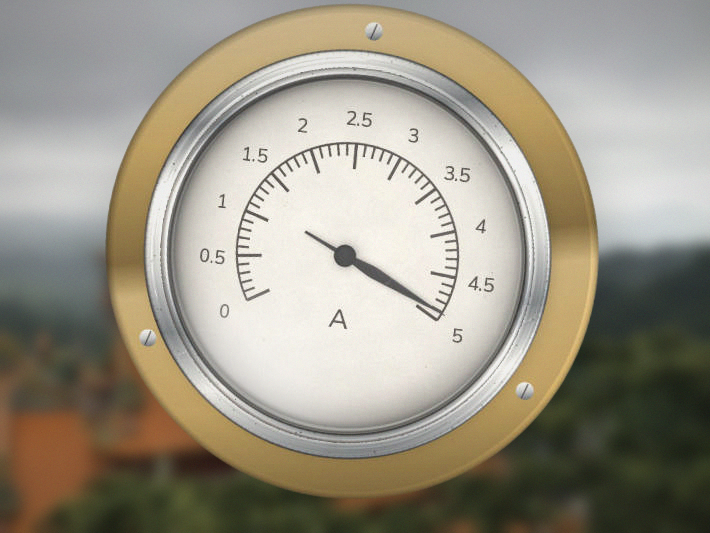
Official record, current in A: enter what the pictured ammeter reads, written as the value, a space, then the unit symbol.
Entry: 4.9 A
